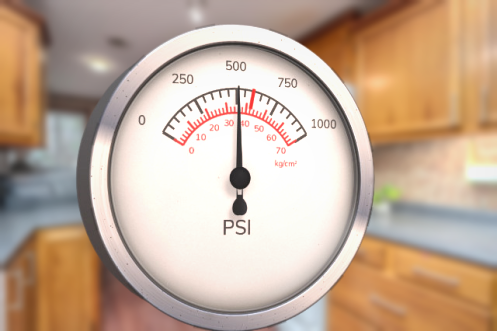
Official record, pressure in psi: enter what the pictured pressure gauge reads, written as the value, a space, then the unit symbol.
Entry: 500 psi
